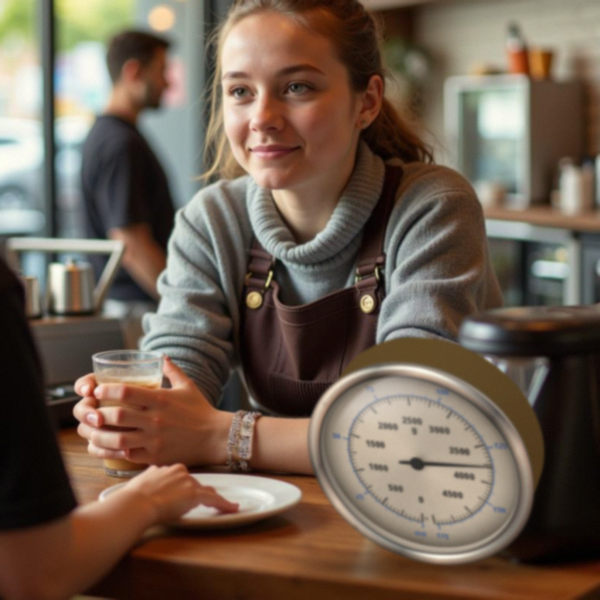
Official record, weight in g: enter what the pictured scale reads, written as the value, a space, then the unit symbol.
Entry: 3750 g
